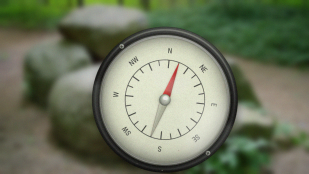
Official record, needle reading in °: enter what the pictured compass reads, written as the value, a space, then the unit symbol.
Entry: 15 °
